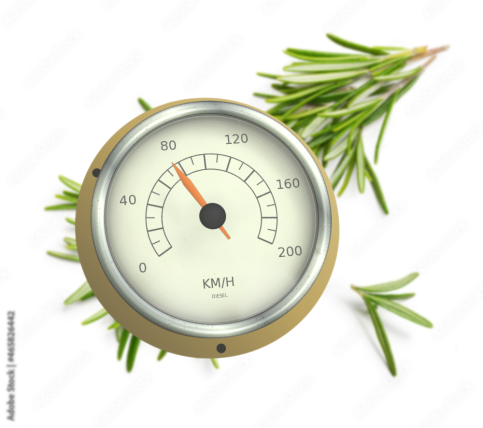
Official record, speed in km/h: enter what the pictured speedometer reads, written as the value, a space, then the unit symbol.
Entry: 75 km/h
